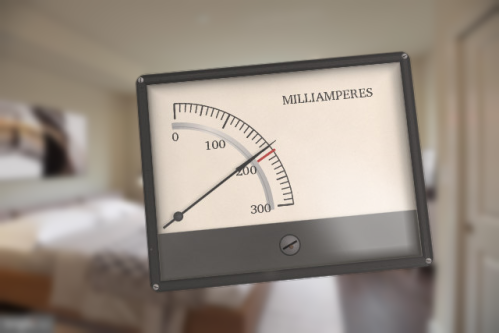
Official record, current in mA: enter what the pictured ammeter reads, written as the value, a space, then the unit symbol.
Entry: 190 mA
